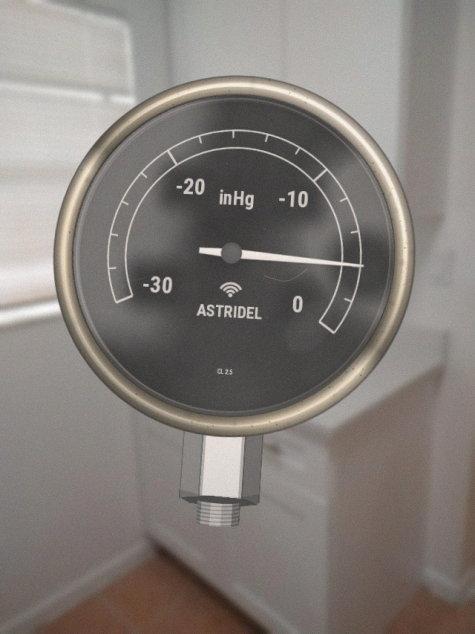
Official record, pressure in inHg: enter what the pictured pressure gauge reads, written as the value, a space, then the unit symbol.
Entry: -4 inHg
